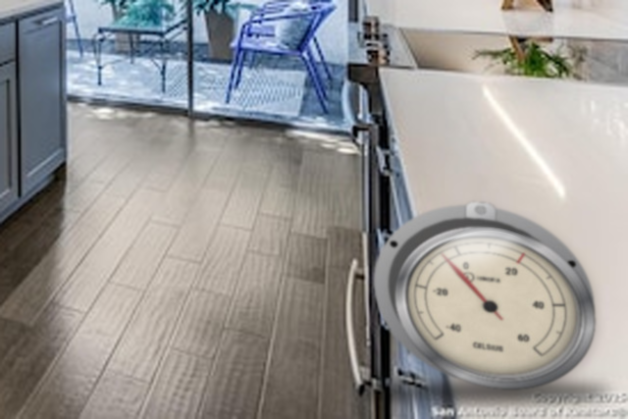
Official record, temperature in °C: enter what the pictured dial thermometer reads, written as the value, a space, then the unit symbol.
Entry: -5 °C
